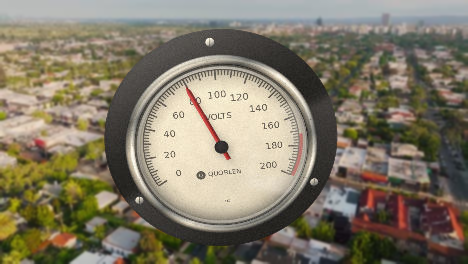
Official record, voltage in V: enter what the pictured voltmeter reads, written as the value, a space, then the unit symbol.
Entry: 80 V
